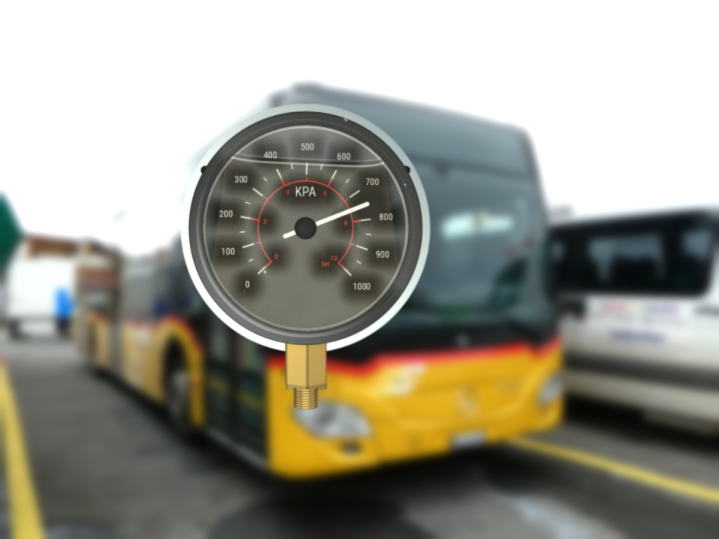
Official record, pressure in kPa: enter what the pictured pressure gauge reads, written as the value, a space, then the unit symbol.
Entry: 750 kPa
